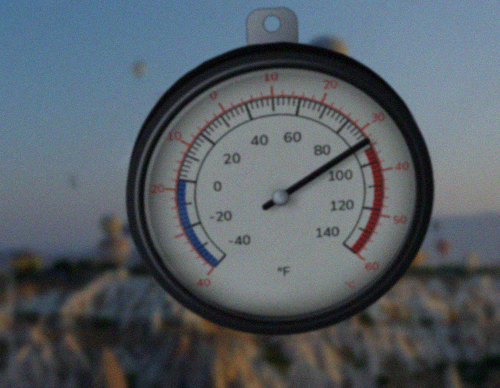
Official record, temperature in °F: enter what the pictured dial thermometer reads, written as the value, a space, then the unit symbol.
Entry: 90 °F
